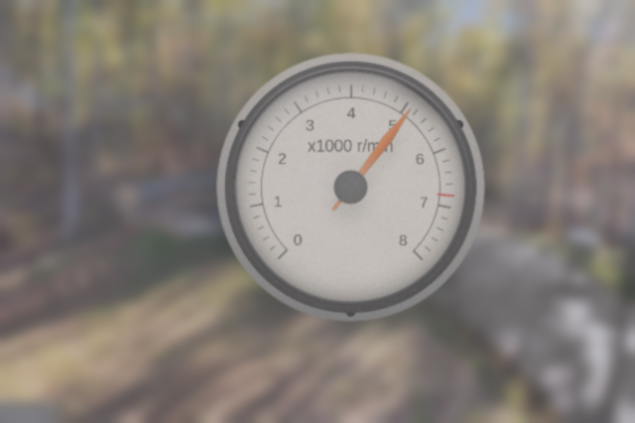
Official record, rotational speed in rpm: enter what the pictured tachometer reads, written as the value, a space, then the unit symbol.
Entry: 5100 rpm
